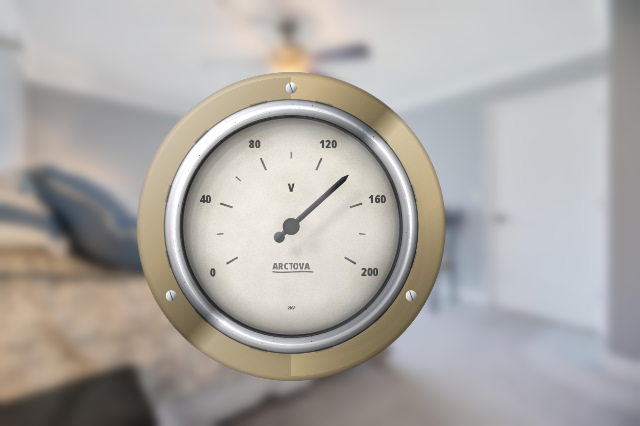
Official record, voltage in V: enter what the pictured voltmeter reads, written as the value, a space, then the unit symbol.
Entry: 140 V
